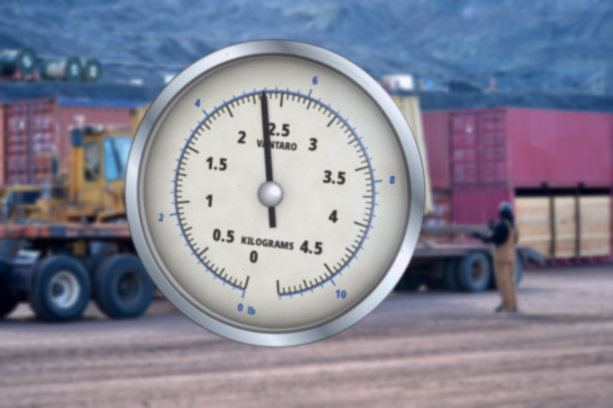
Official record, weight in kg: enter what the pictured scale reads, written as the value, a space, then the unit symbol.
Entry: 2.35 kg
